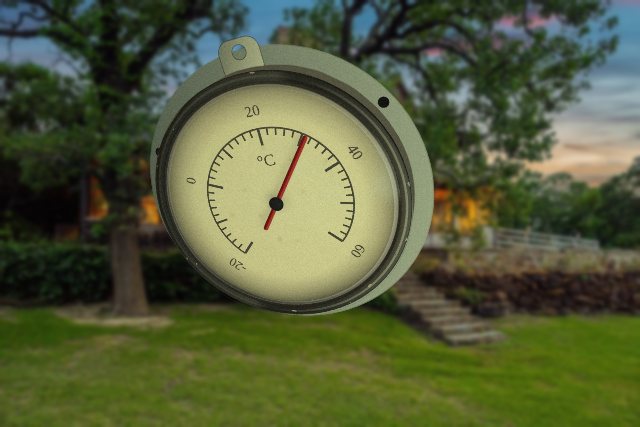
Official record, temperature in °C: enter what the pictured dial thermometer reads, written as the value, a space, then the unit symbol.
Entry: 31 °C
